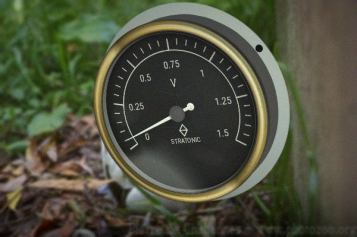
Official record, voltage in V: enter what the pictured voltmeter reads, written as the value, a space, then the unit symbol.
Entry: 0.05 V
